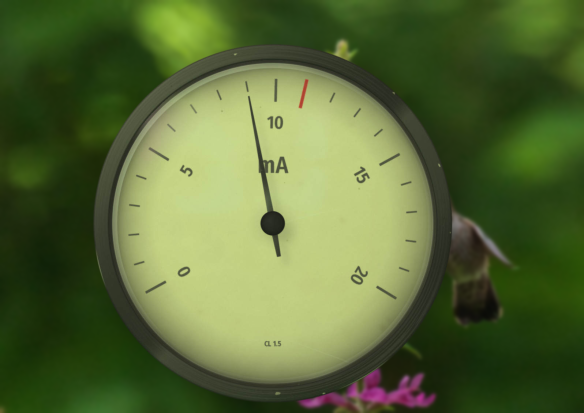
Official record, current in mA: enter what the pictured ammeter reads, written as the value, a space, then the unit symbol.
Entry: 9 mA
